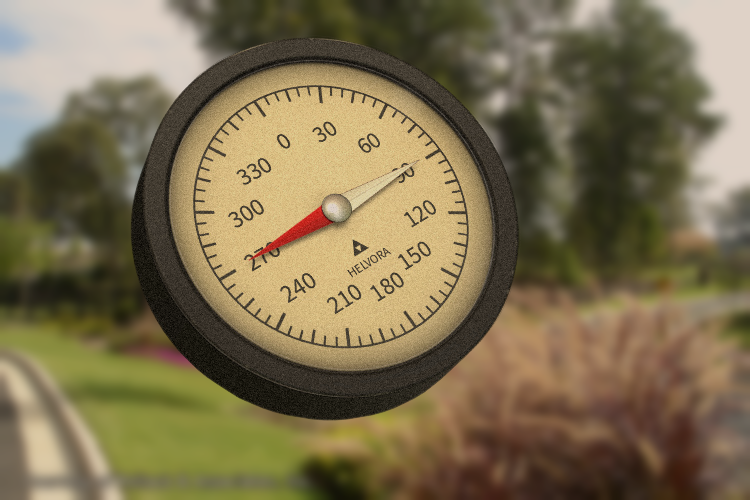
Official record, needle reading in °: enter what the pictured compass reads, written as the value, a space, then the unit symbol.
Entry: 270 °
